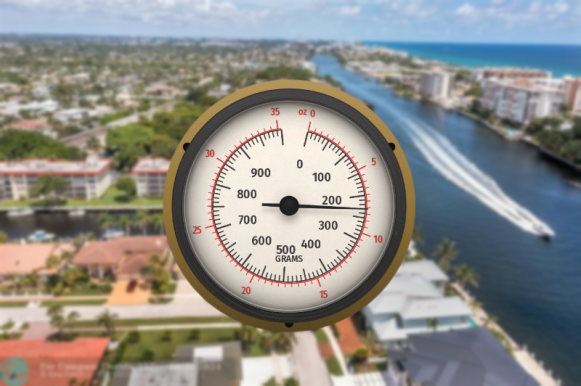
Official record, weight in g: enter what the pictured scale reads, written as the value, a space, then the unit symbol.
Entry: 230 g
